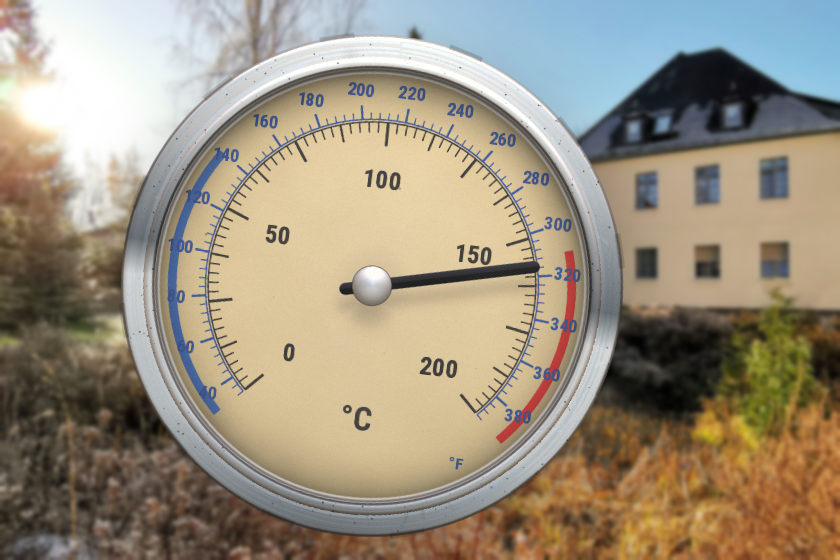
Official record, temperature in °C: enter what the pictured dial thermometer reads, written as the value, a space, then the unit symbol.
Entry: 157.5 °C
